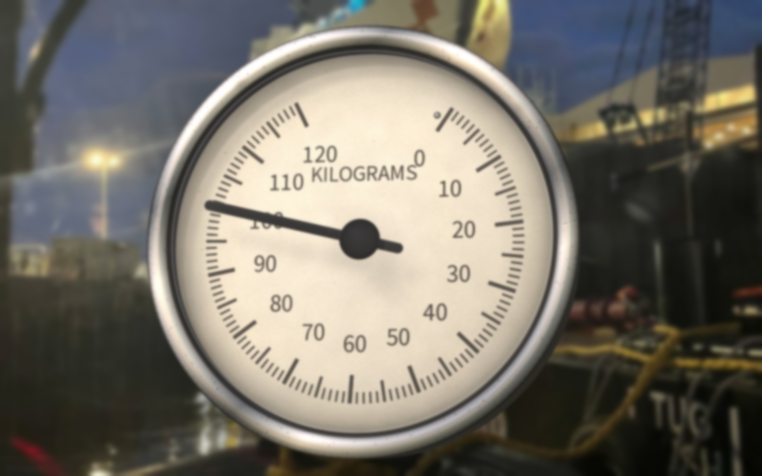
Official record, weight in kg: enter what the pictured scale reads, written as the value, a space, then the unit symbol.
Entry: 100 kg
